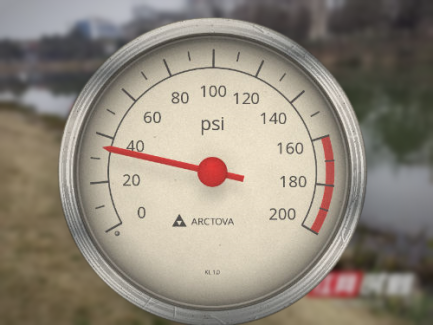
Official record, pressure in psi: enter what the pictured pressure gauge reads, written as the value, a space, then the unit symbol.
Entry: 35 psi
